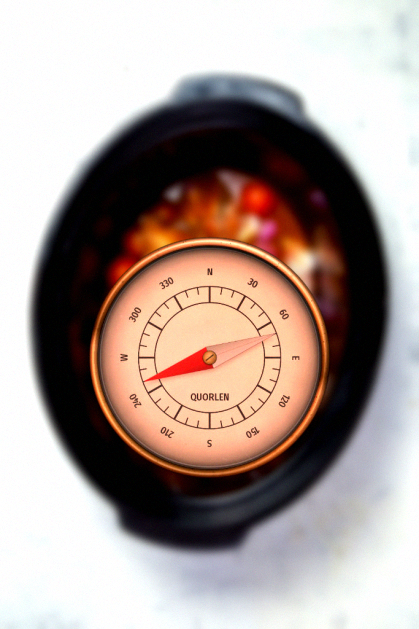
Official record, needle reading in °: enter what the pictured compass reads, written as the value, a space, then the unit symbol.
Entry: 250 °
